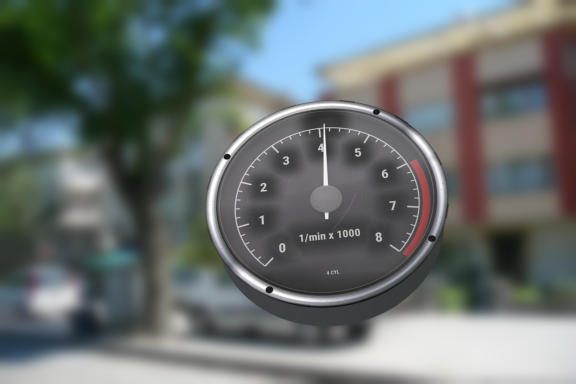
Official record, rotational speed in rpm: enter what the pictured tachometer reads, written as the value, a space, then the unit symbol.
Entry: 4100 rpm
